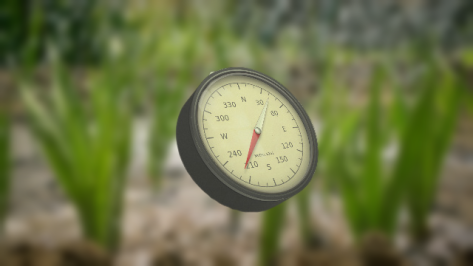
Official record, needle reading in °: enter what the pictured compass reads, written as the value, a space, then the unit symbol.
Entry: 220 °
